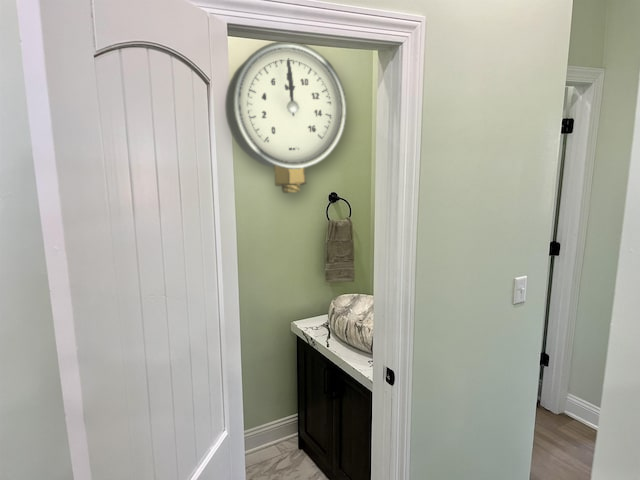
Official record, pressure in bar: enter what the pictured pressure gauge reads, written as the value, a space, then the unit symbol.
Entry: 8 bar
